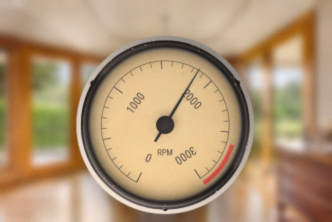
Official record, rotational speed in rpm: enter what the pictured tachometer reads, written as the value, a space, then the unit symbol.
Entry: 1850 rpm
